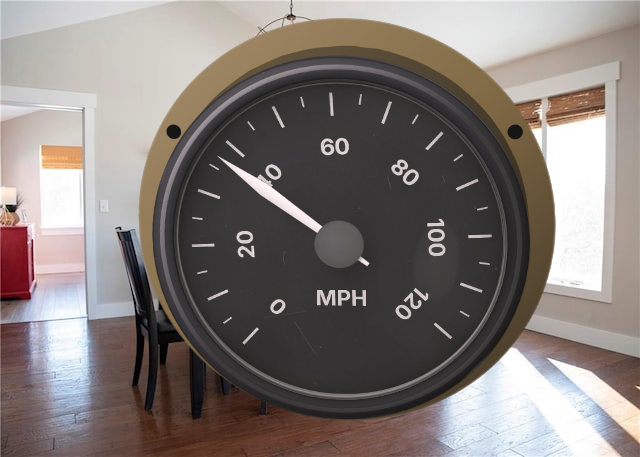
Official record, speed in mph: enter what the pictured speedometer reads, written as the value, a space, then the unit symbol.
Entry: 37.5 mph
